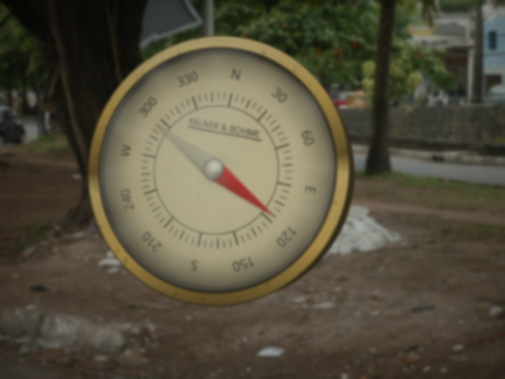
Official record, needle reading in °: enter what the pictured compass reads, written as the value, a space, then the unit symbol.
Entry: 115 °
